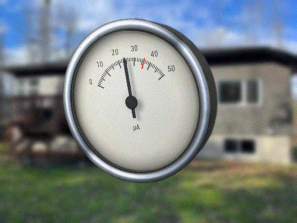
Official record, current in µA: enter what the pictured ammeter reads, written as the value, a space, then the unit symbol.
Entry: 25 µA
